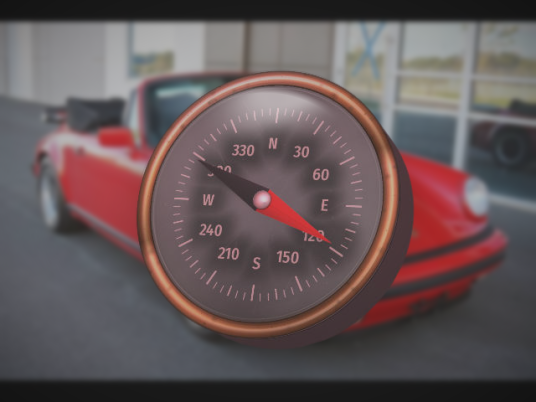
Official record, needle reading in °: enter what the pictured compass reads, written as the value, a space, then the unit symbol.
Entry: 117.5 °
